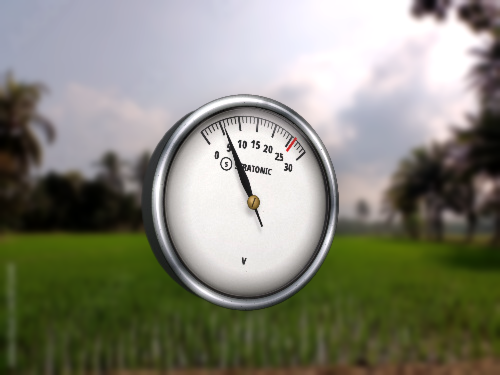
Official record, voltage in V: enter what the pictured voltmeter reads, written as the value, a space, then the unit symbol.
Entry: 5 V
